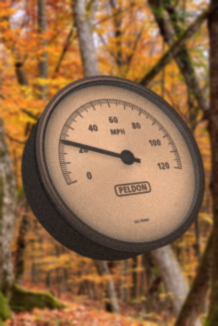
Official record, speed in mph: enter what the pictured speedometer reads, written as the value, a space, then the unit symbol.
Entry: 20 mph
